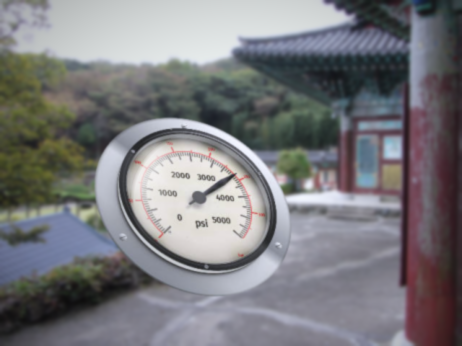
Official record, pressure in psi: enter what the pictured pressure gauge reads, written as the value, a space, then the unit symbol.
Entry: 3500 psi
